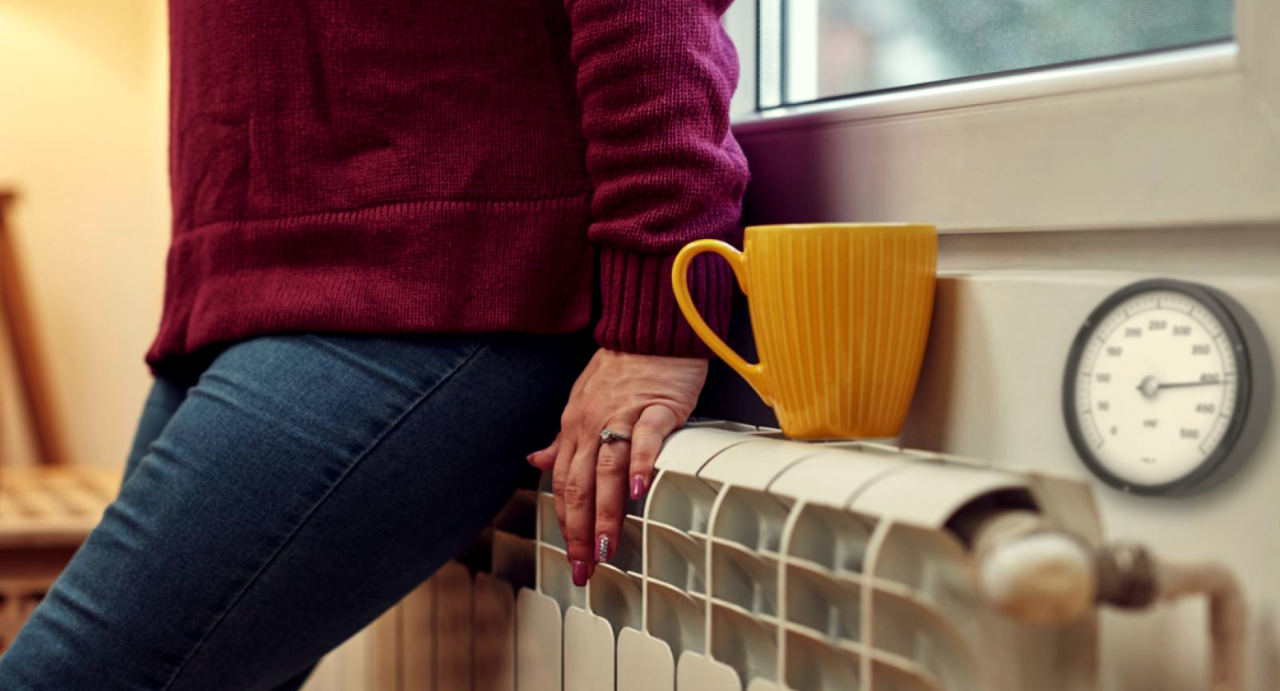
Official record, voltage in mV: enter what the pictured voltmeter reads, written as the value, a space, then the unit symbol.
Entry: 410 mV
